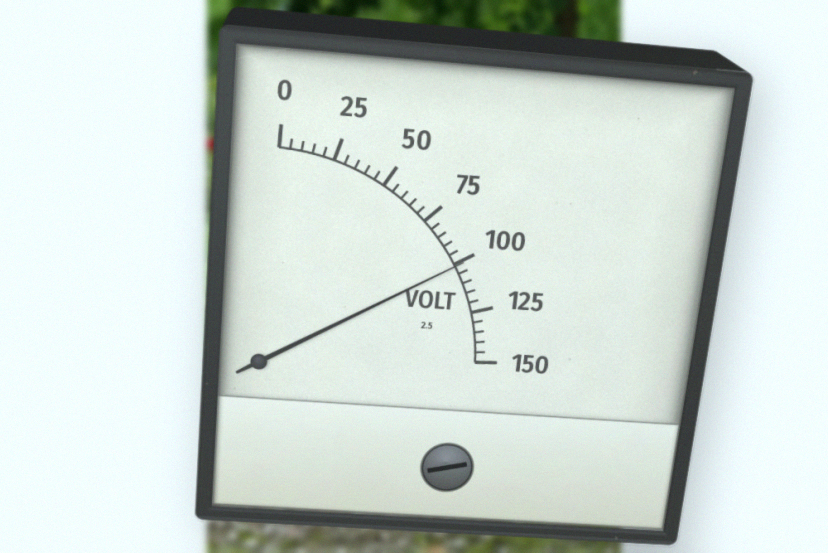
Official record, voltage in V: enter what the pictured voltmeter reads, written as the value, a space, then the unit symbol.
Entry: 100 V
